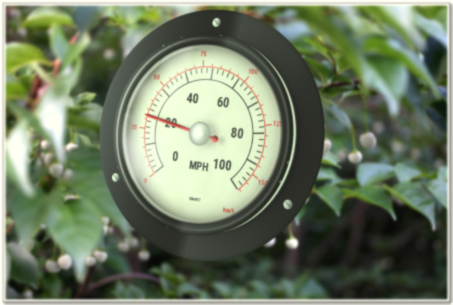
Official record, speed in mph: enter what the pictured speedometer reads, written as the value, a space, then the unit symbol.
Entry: 20 mph
